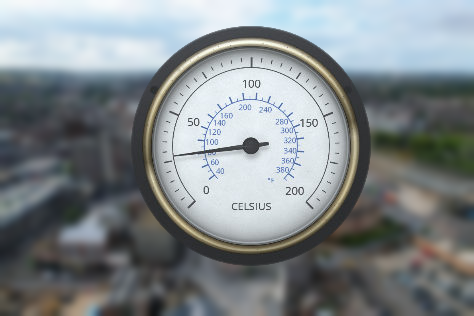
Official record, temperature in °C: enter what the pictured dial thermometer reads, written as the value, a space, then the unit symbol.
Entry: 27.5 °C
